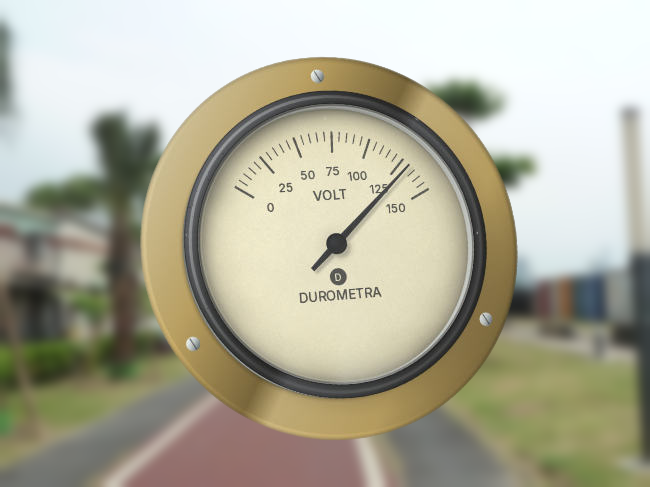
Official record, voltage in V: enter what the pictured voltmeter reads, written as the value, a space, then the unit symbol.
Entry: 130 V
